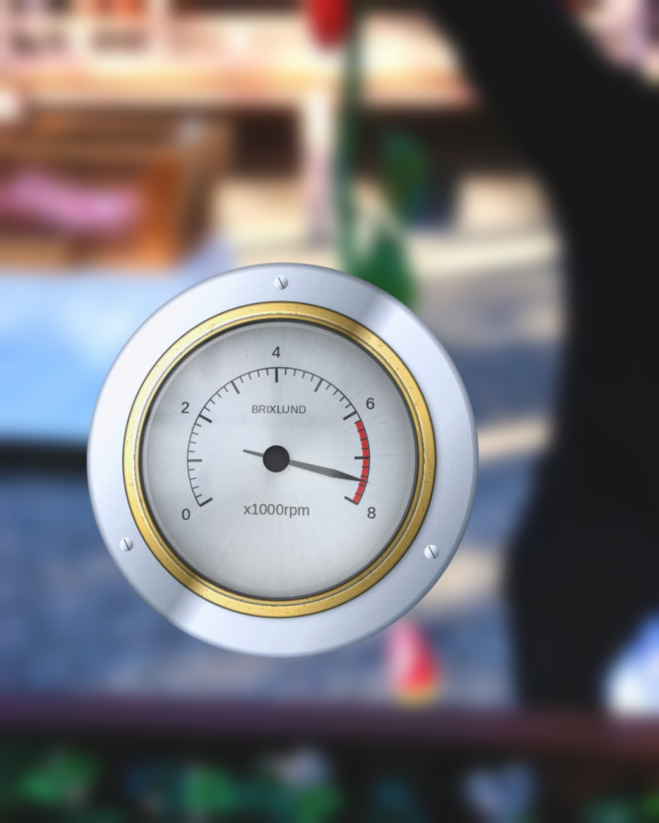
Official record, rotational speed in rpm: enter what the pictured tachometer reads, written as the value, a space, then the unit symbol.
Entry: 7500 rpm
